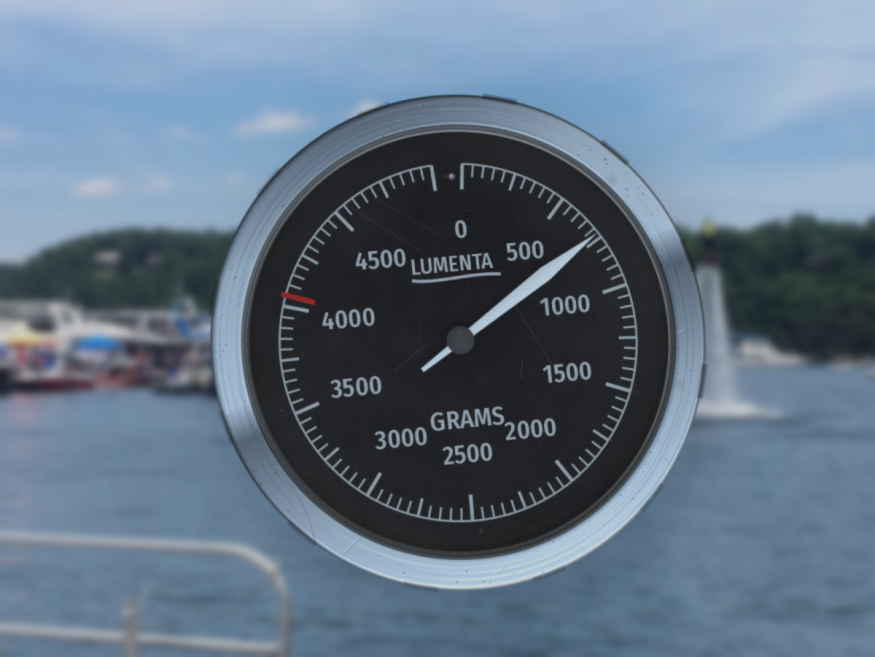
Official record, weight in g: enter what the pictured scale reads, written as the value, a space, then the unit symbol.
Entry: 725 g
